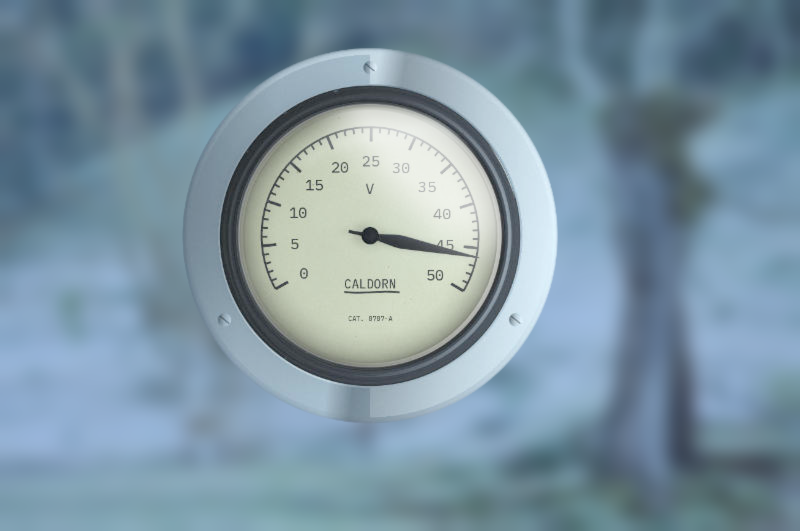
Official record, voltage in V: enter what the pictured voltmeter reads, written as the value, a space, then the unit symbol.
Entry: 46 V
